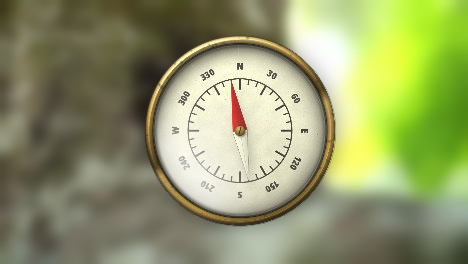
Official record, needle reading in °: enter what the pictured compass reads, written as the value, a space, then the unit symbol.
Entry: 350 °
